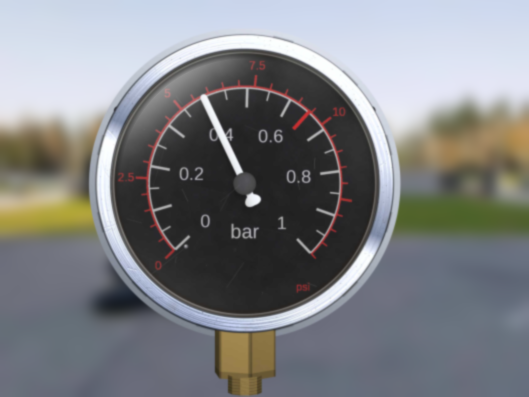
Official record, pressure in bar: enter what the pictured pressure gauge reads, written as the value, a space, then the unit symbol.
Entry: 0.4 bar
